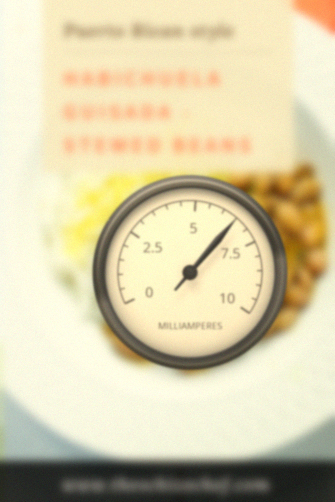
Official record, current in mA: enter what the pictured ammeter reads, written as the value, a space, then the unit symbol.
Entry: 6.5 mA
